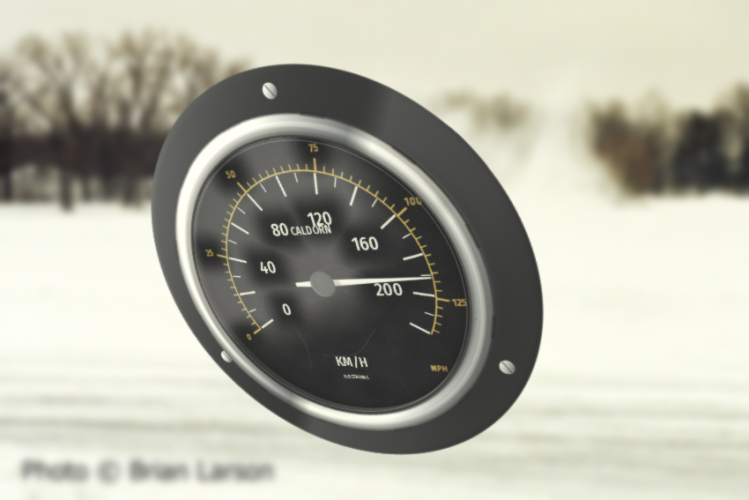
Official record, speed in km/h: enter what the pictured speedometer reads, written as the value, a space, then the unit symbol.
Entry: 190 km/h
